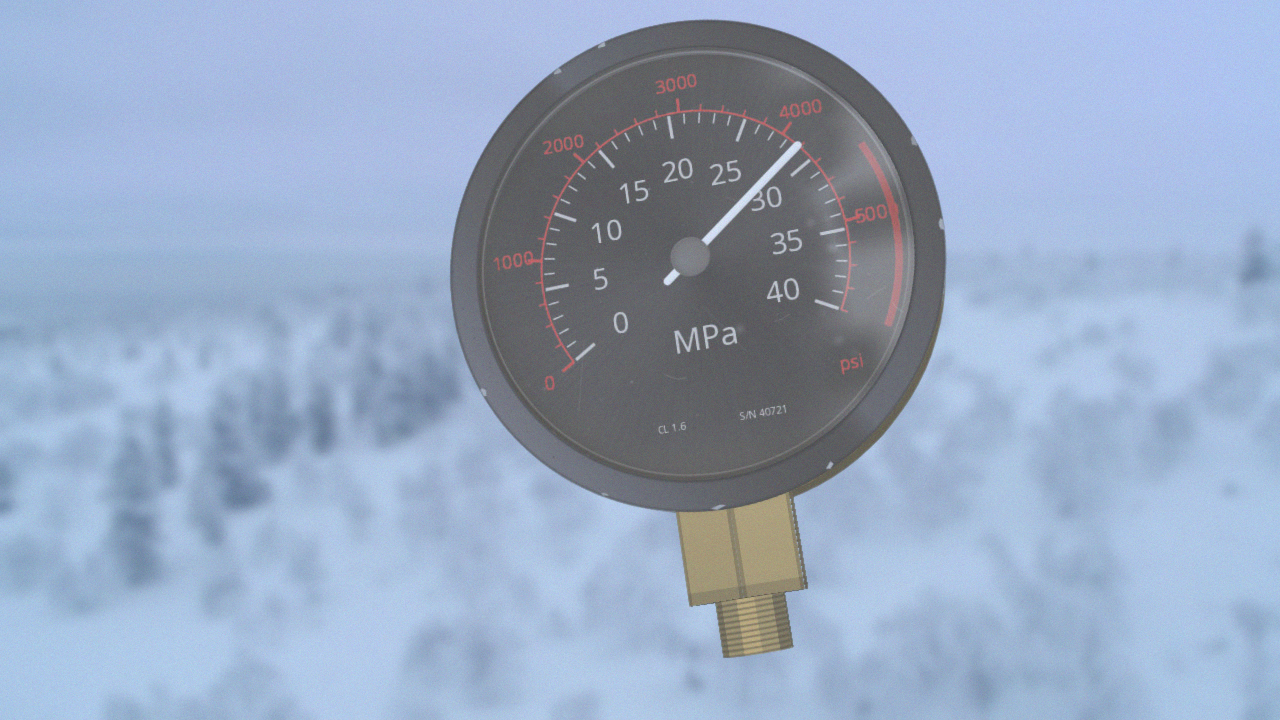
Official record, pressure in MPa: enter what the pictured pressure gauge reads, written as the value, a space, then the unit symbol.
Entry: 29 MPa
